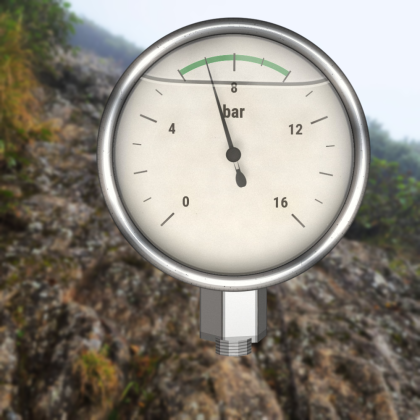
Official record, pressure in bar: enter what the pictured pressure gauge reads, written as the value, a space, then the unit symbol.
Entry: 7 bar
